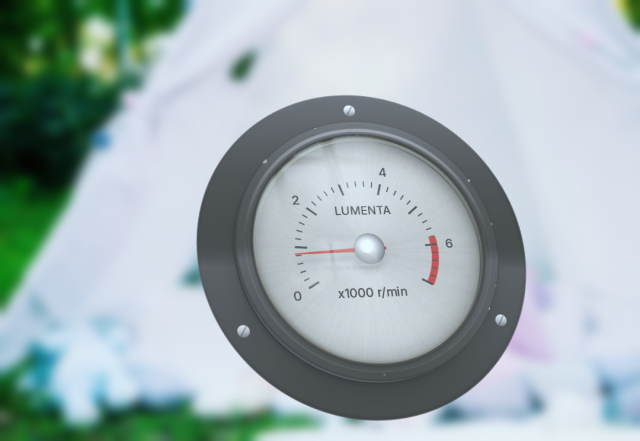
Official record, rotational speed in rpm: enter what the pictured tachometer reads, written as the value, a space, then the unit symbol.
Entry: 800 rpm
